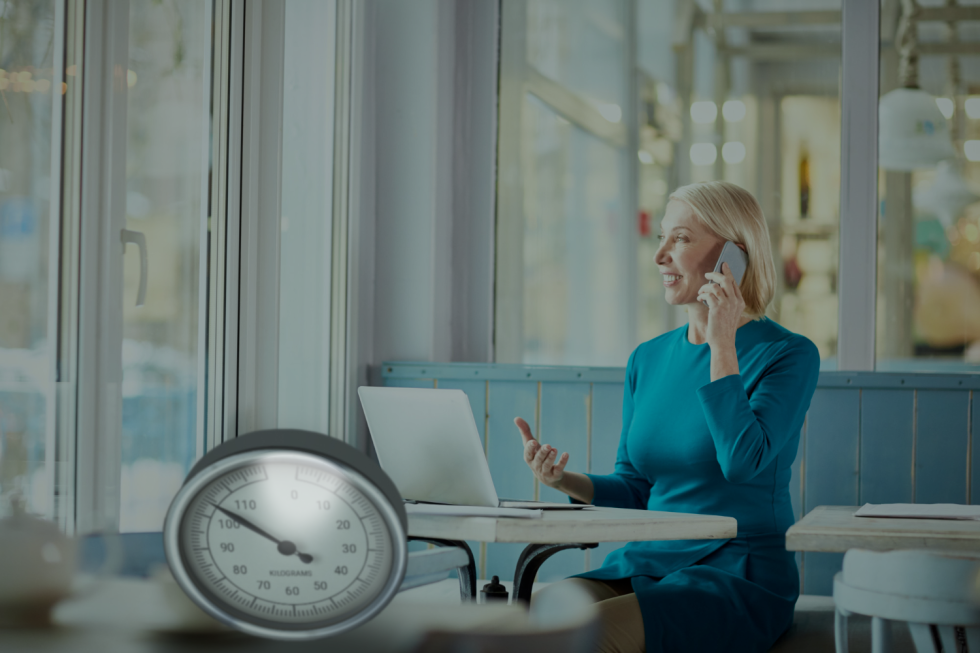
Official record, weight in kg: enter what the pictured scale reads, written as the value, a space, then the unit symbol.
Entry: 105 kg
